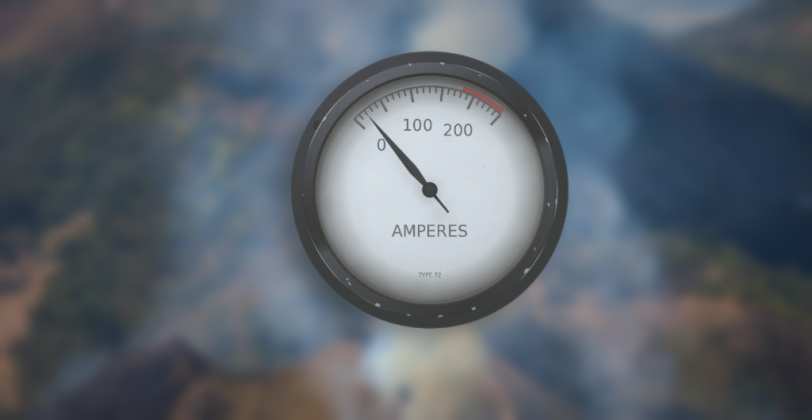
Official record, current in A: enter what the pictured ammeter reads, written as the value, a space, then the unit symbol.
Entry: 20 A
